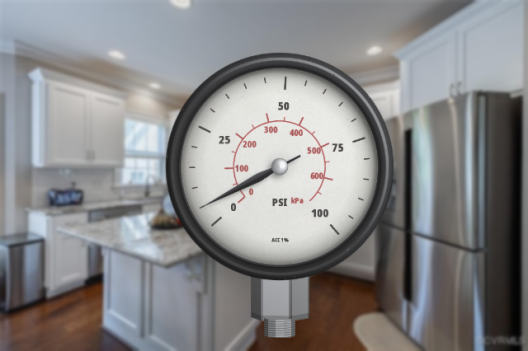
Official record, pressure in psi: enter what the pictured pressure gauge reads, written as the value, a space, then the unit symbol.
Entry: 5 psi
